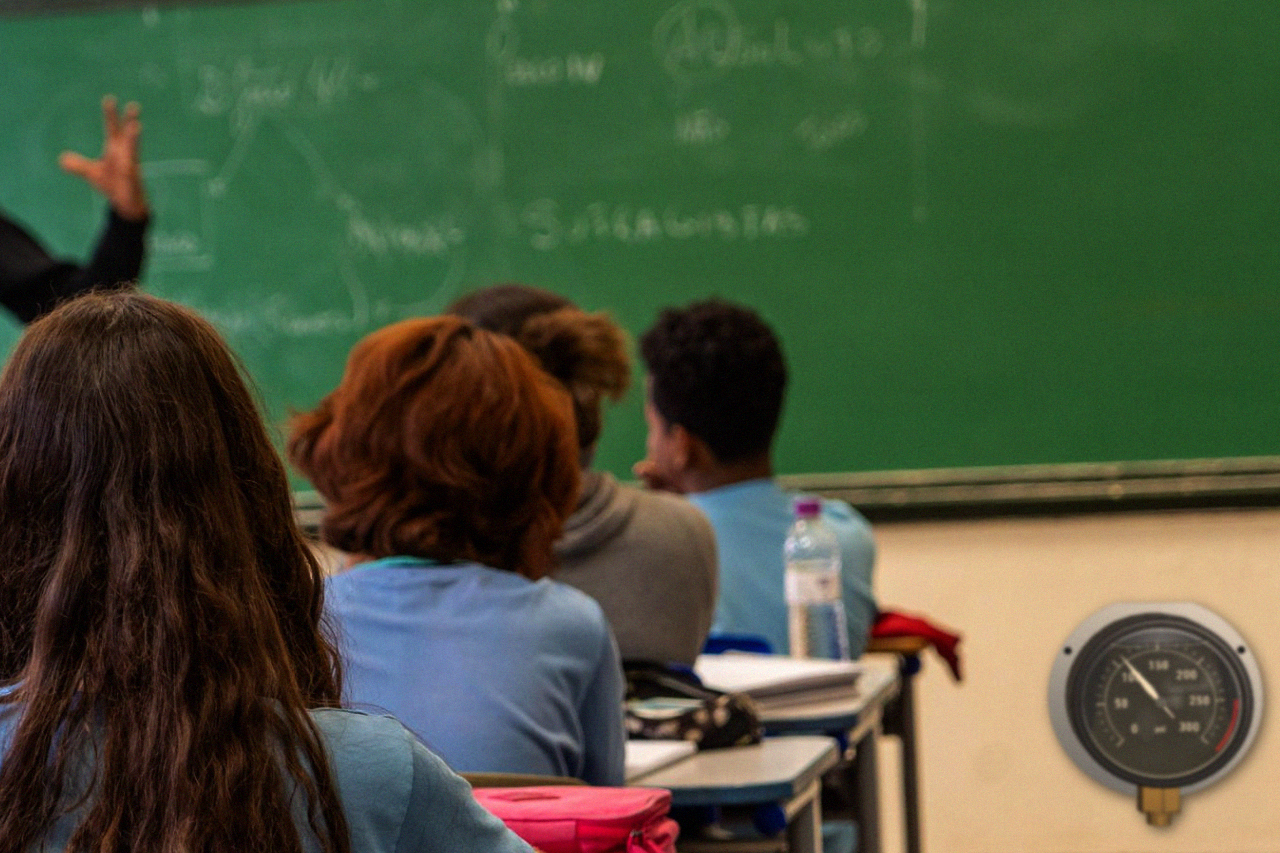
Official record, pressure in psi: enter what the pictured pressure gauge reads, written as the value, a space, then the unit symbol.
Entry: 110 psi
